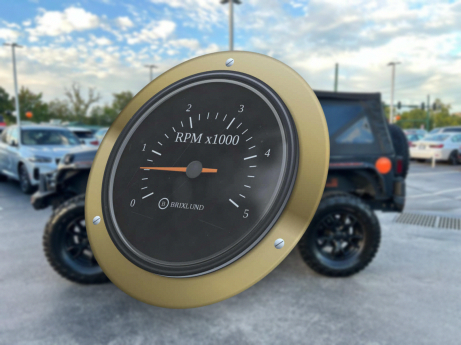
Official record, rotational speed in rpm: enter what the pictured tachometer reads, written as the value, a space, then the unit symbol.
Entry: 600 rpm
